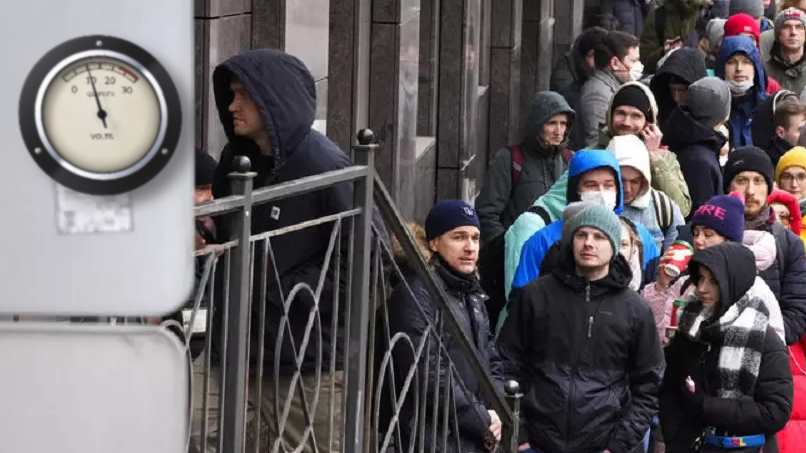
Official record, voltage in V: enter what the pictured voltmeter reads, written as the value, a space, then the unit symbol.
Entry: 10 V
